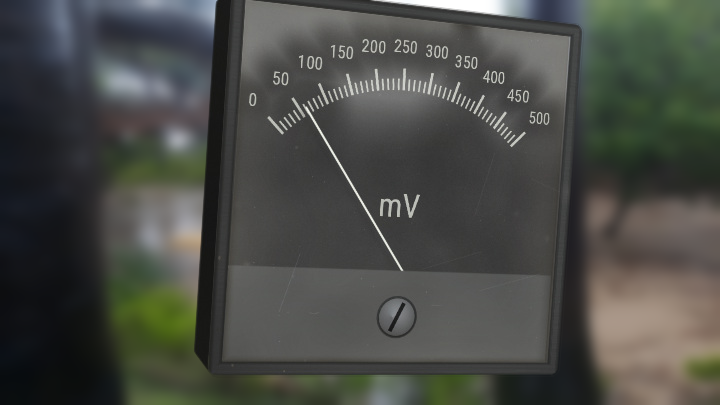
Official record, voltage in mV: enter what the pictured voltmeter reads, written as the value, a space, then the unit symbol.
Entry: 60 mV
